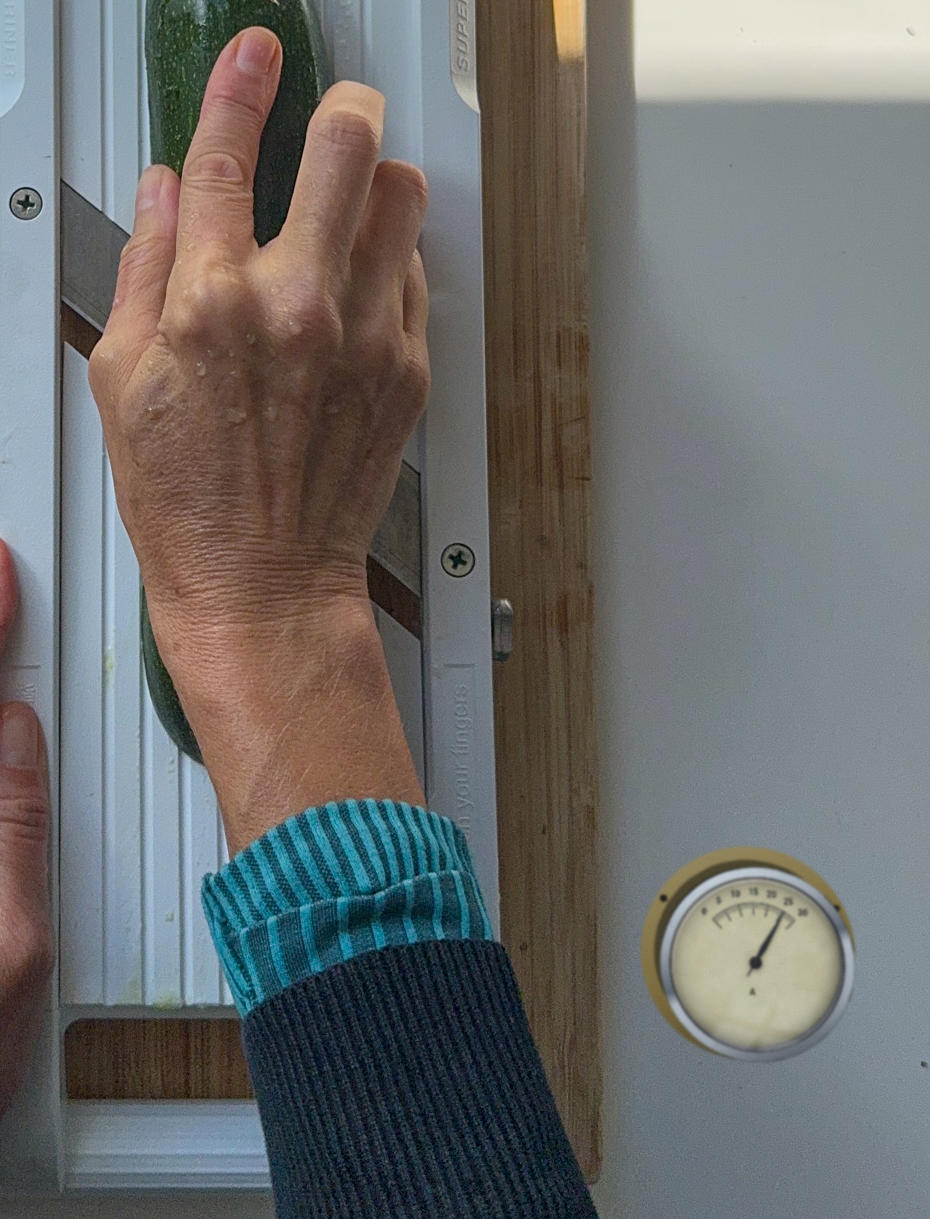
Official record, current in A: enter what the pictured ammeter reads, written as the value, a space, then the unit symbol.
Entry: 25 A
